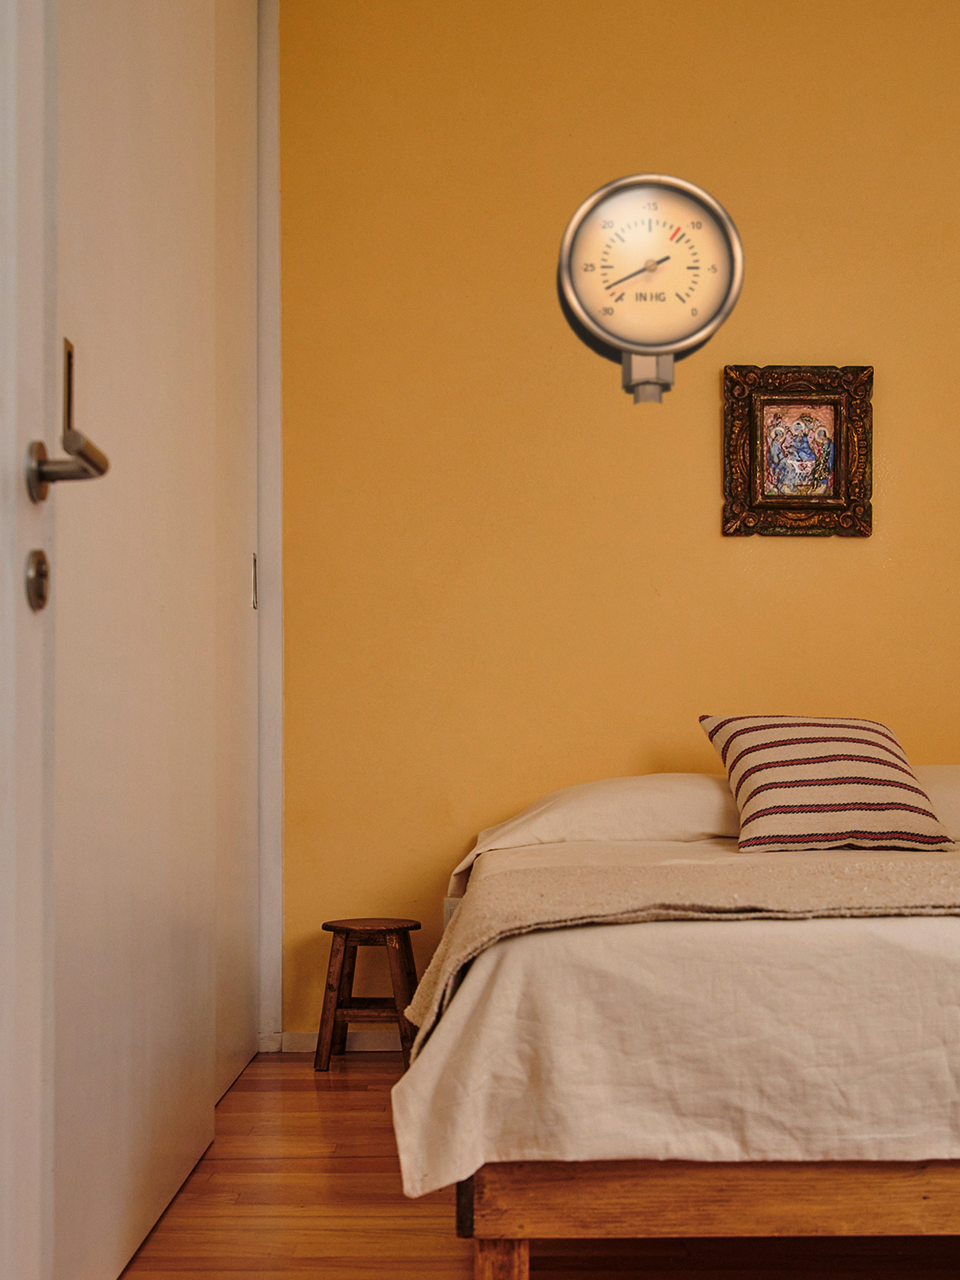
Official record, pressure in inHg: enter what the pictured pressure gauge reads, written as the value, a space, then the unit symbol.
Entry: -28 inHg
